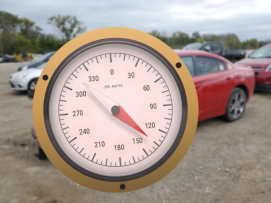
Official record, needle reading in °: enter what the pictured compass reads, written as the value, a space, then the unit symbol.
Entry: 135 °
